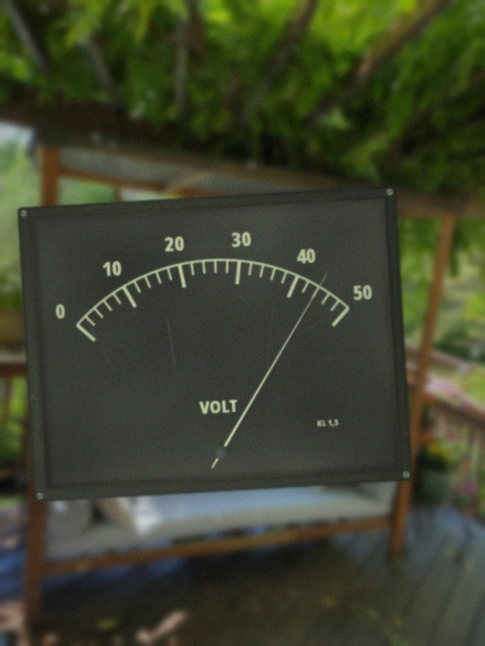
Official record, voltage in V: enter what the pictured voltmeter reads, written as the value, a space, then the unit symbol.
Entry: 44 V
